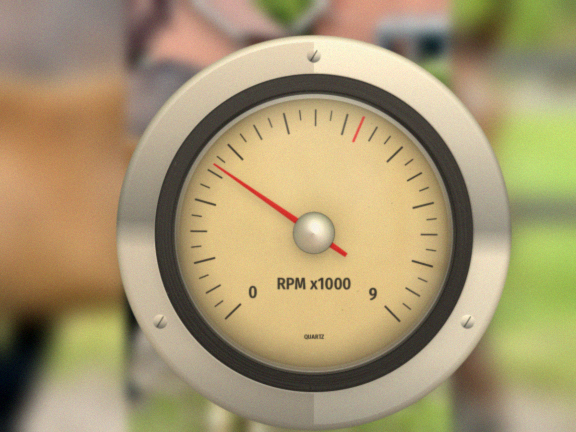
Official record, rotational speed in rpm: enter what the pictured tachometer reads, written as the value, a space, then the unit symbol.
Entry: 2625 rpm
